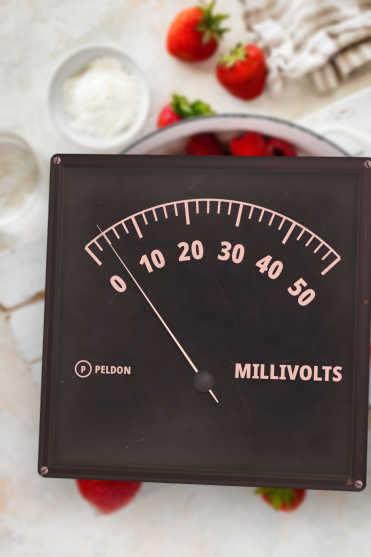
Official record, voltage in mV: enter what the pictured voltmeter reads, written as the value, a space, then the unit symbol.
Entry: 4 mV
